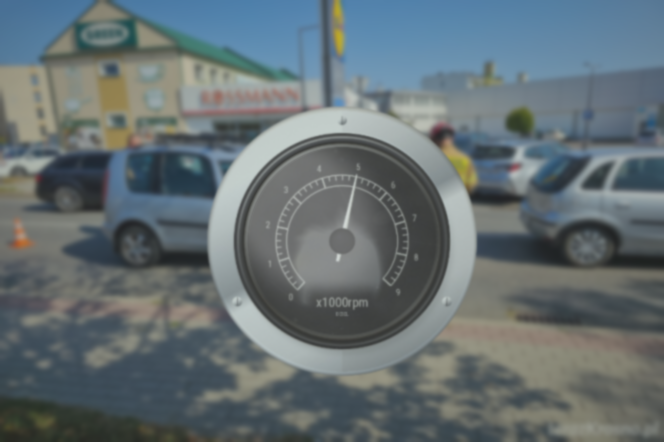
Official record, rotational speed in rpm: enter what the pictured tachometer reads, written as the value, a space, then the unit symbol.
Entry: 5000 rpm
